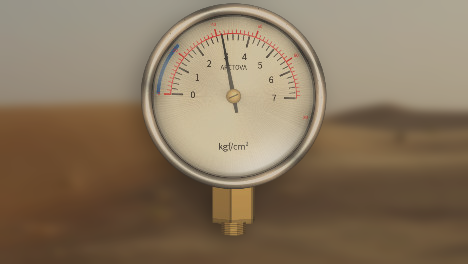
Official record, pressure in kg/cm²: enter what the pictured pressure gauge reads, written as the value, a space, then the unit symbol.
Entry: 3 kg/cm²
